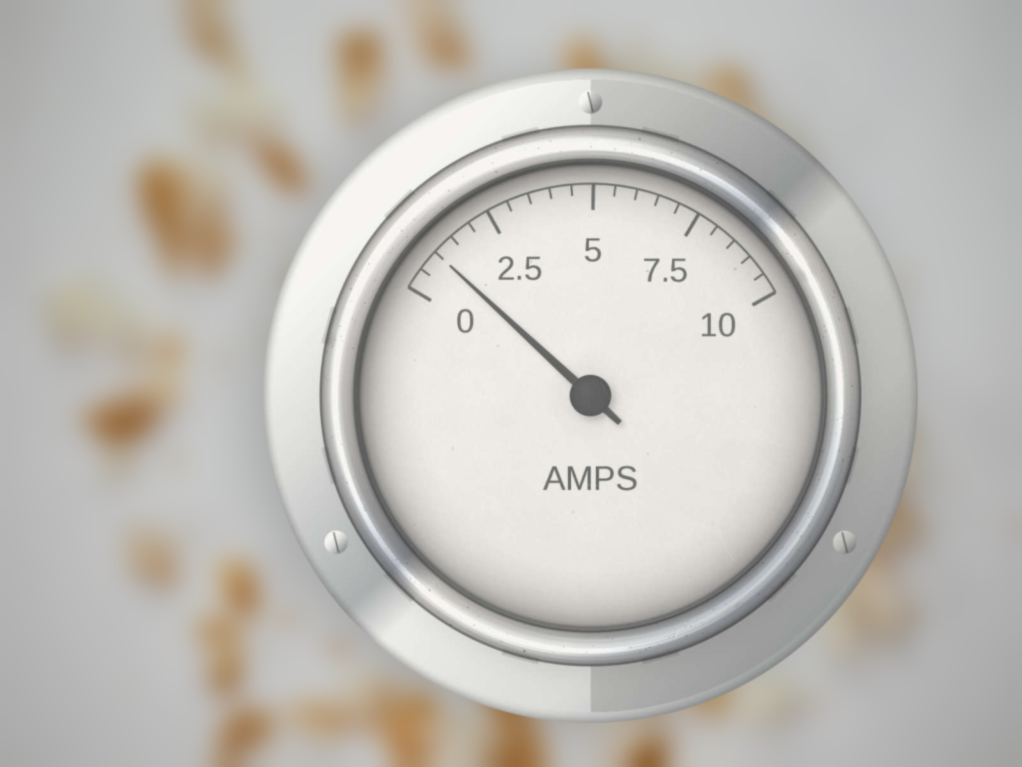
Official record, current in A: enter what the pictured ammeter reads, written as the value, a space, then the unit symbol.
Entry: 1 A
